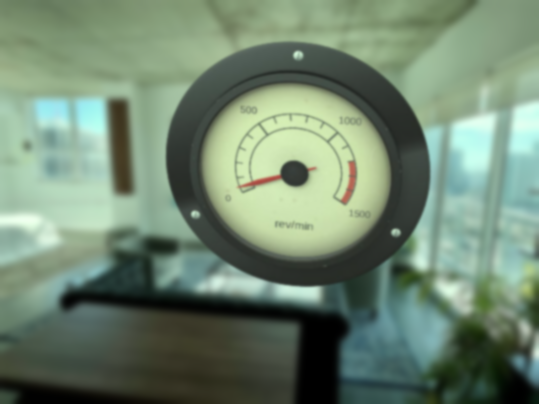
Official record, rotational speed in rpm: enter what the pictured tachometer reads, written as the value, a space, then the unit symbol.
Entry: 50 rpm
